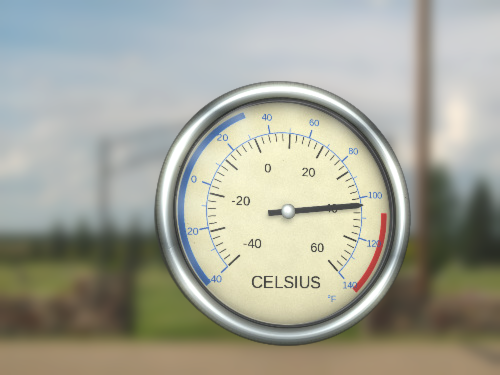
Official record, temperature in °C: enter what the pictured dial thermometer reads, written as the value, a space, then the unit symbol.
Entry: 40 °C
